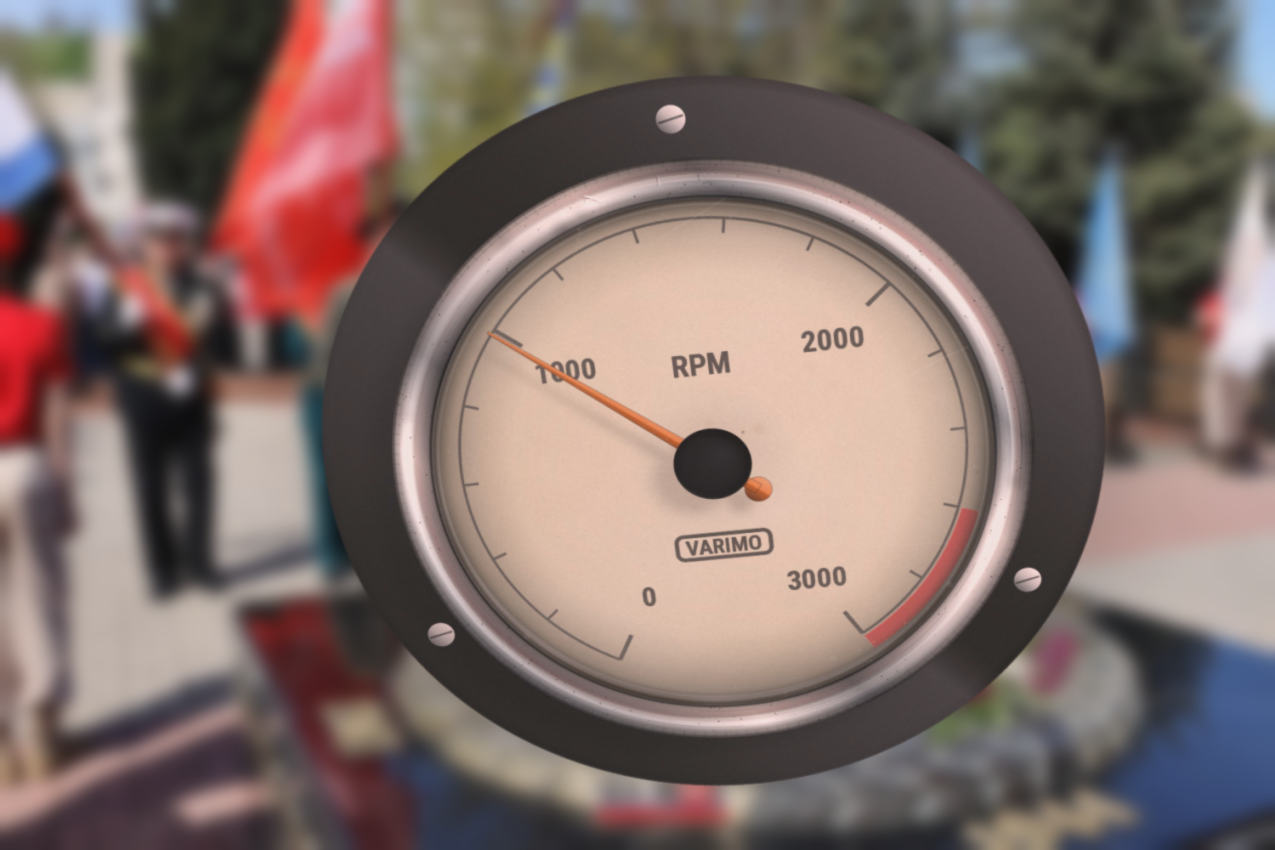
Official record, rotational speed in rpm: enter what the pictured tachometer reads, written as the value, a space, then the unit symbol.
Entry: 1000 rpm
